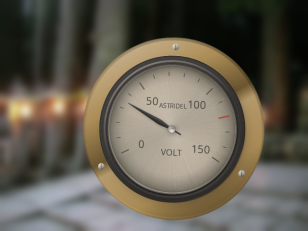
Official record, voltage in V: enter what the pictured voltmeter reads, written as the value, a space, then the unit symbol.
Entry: 35 V
